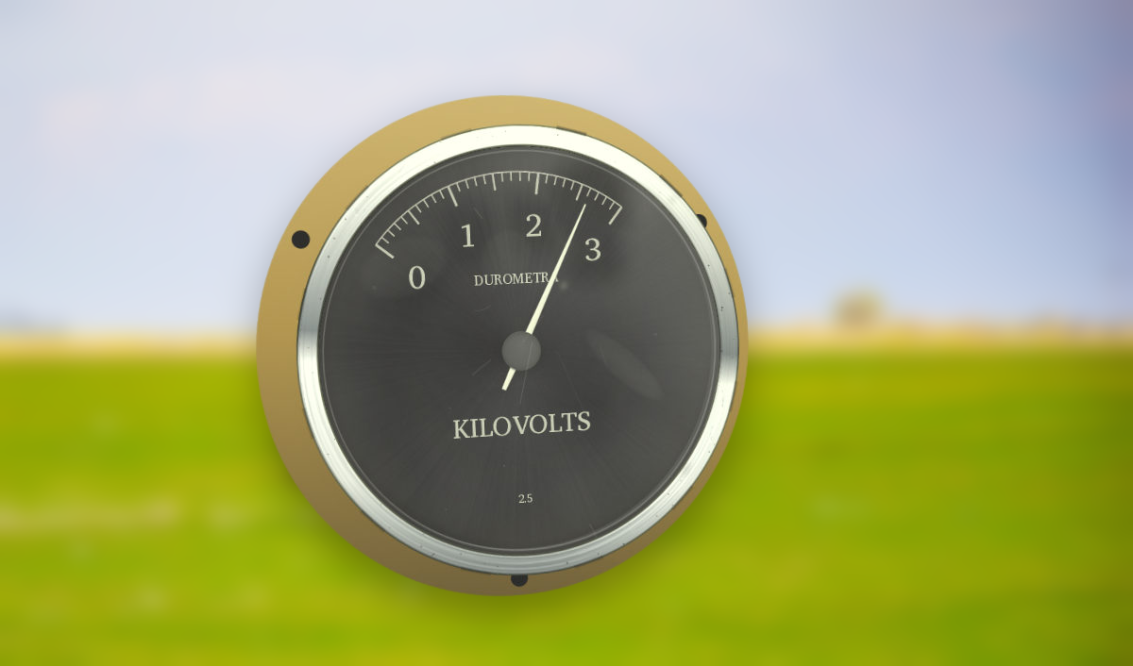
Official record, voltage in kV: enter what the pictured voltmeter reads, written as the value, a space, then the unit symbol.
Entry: 2.6 kV
